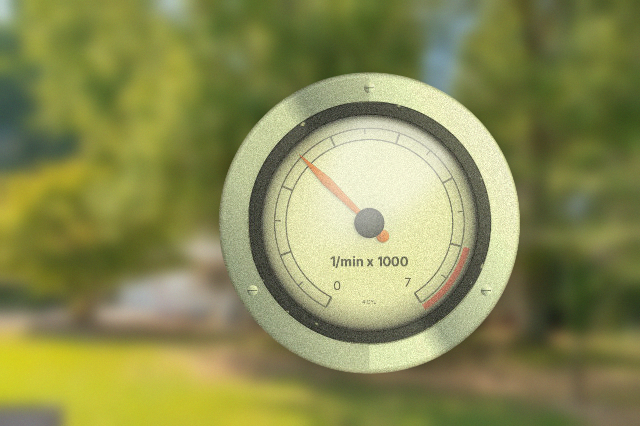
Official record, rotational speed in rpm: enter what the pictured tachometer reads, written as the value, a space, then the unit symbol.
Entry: 2500 rpm
